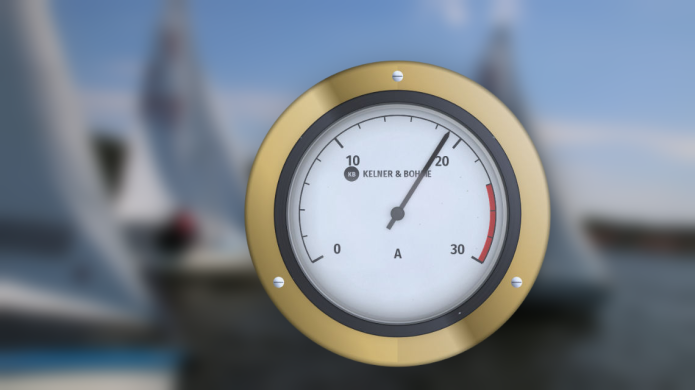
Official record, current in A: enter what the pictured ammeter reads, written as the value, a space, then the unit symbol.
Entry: 19 A
